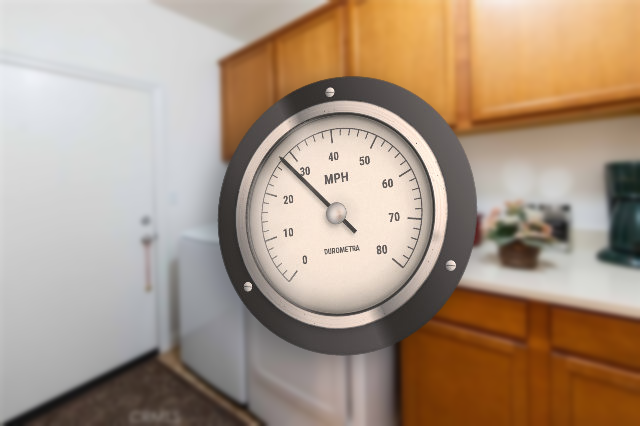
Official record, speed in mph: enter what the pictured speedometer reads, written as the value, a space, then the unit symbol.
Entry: 28 mph
